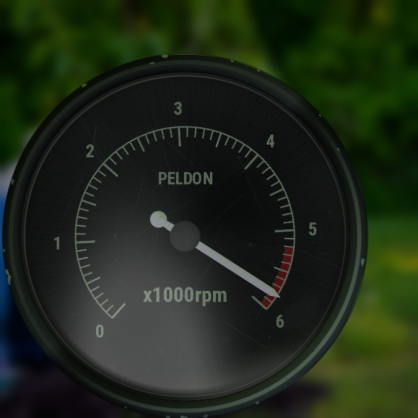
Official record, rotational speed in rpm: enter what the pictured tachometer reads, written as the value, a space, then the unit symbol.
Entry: 5800 rpm
